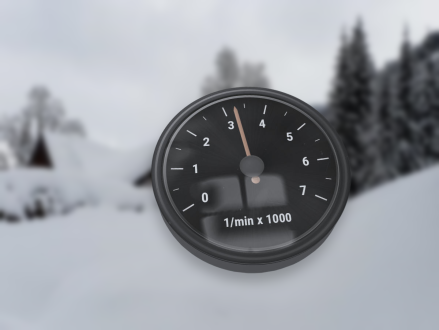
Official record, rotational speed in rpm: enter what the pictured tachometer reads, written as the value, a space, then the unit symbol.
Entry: 3250 rpm
